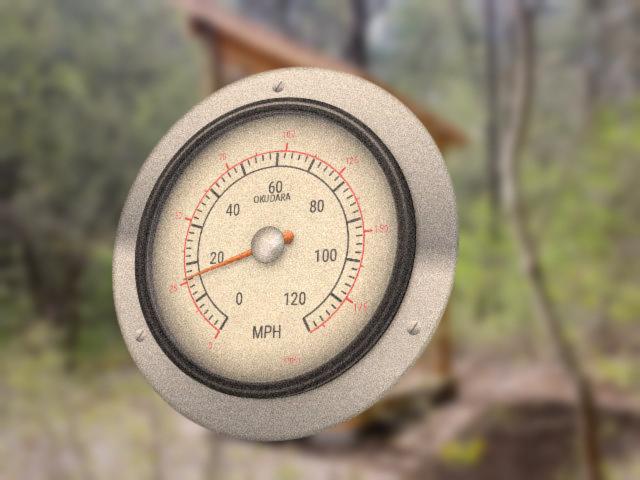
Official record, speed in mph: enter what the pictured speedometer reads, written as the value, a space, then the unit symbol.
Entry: 16 mph
